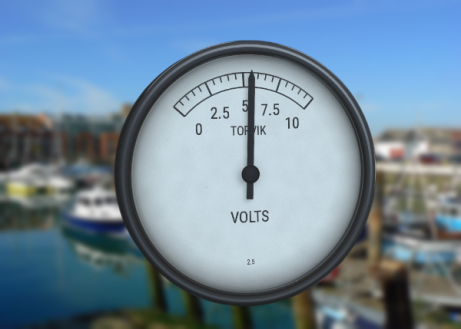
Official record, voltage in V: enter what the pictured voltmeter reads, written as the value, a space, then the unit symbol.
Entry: 5.5 V
